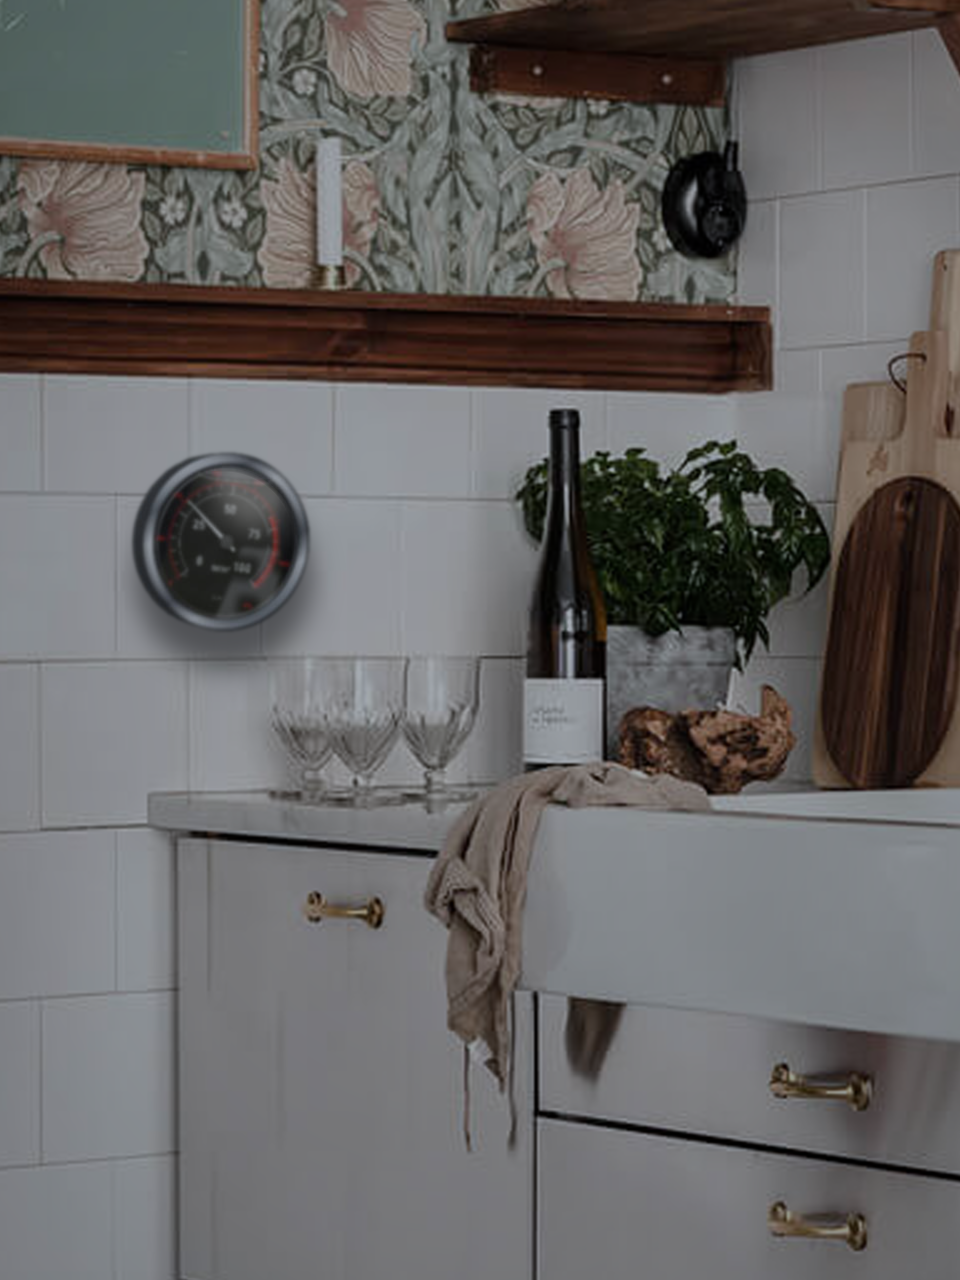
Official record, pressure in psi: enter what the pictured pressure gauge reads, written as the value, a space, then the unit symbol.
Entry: 30 psi
